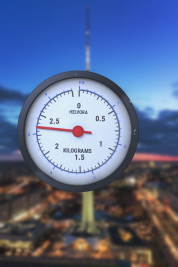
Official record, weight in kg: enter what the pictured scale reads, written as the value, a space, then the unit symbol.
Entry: 2.35 kg
